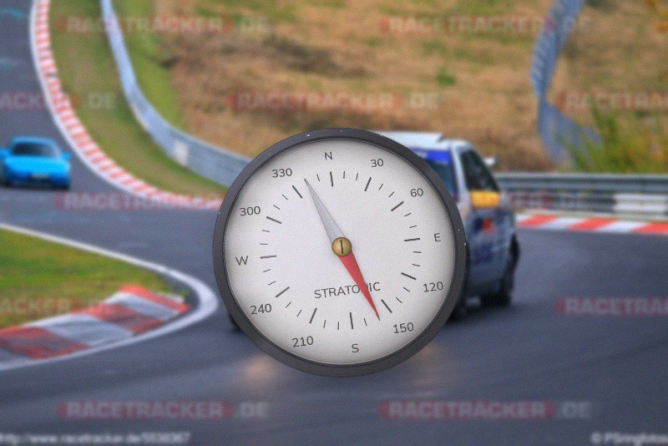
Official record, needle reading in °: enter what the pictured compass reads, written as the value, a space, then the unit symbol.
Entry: 160 °
